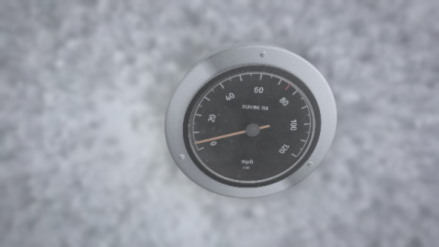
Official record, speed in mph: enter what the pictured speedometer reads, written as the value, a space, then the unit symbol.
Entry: 5 mph
